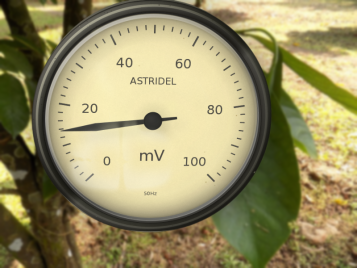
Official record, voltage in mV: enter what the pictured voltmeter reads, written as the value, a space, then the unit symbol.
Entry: 14 mV
